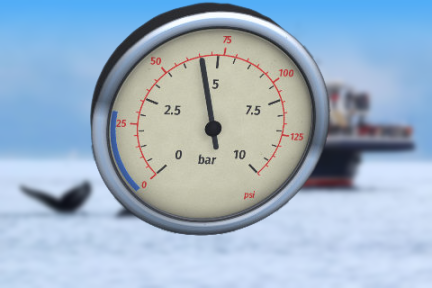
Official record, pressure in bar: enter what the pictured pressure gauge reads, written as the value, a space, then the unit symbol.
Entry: 4.5 bar
